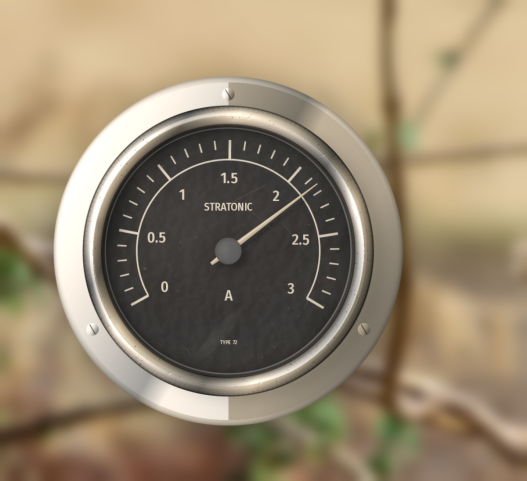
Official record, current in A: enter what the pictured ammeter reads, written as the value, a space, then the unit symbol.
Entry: 2.15 A
